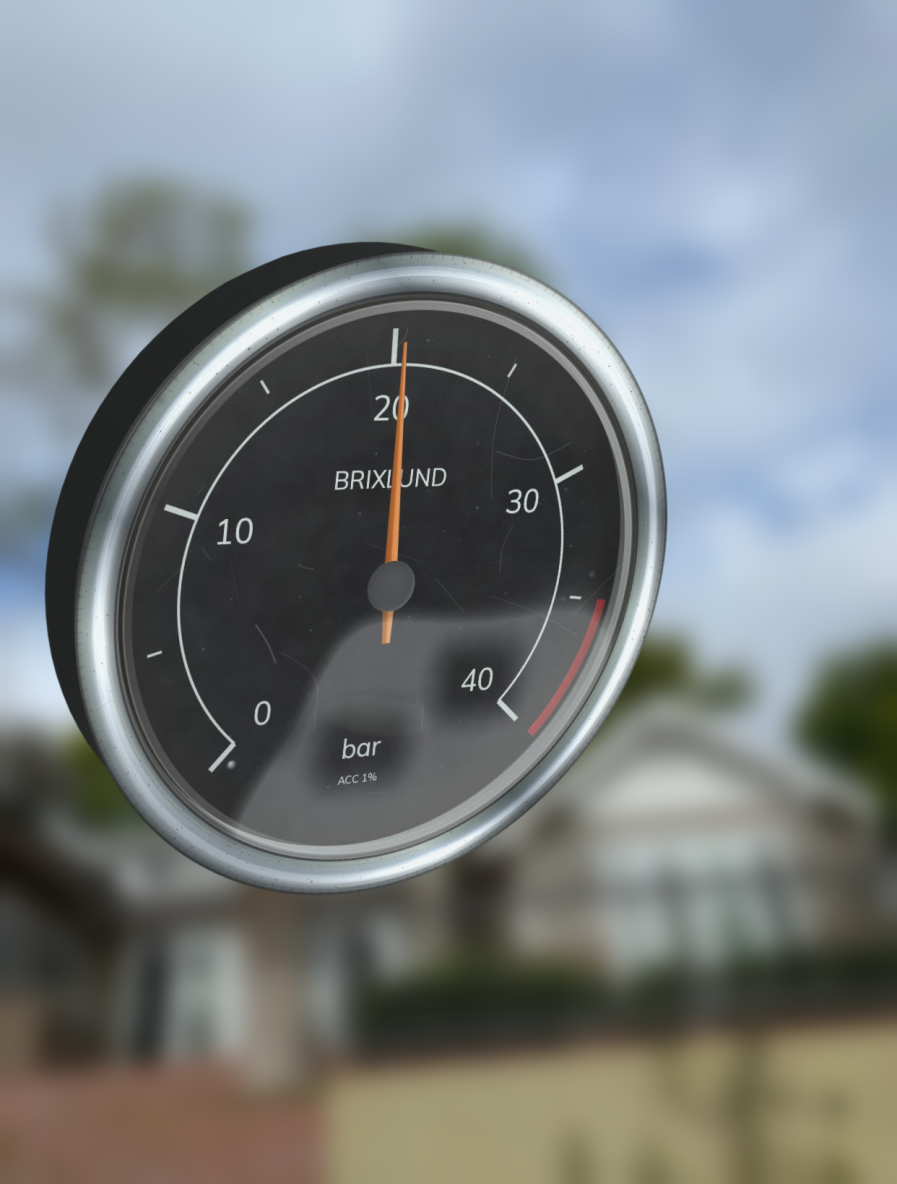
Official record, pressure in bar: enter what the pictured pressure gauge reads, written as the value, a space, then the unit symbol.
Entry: 20 bar
